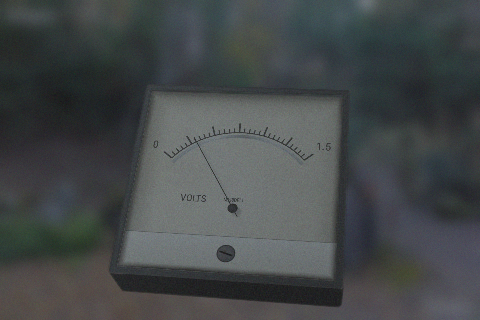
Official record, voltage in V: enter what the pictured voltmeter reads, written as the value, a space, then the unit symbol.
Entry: 0.3 V
